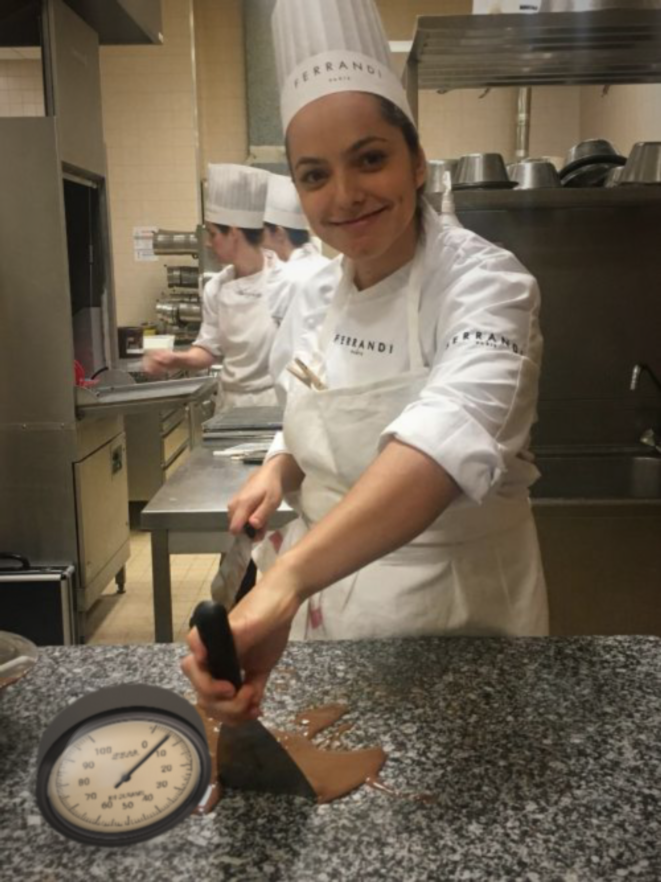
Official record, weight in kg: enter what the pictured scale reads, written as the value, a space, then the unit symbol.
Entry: 5 kg
